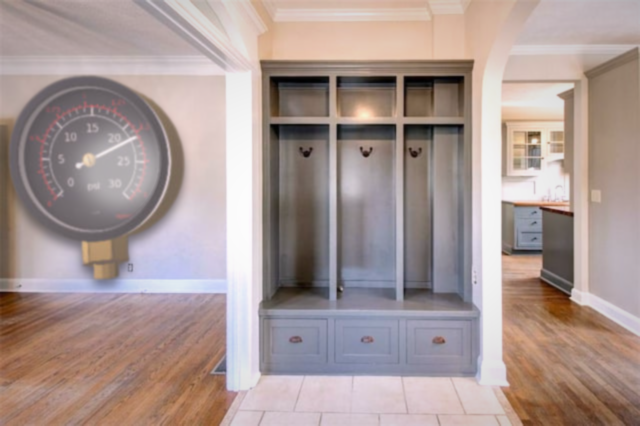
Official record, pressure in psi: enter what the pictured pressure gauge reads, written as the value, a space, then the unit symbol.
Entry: 22 psi
